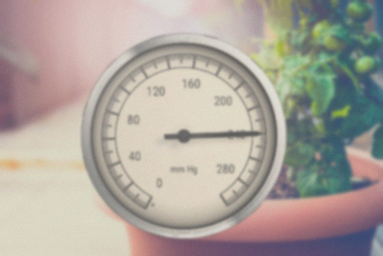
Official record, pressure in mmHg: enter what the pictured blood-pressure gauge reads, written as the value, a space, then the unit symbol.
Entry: 240 mmHg
